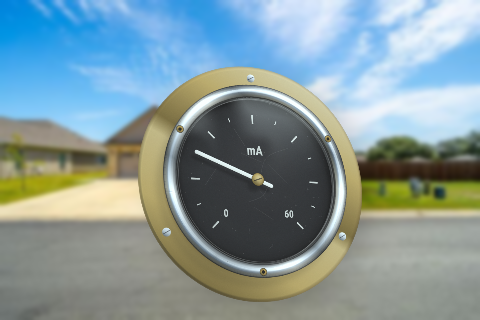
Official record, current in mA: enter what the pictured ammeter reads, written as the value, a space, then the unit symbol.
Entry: 15 mA
